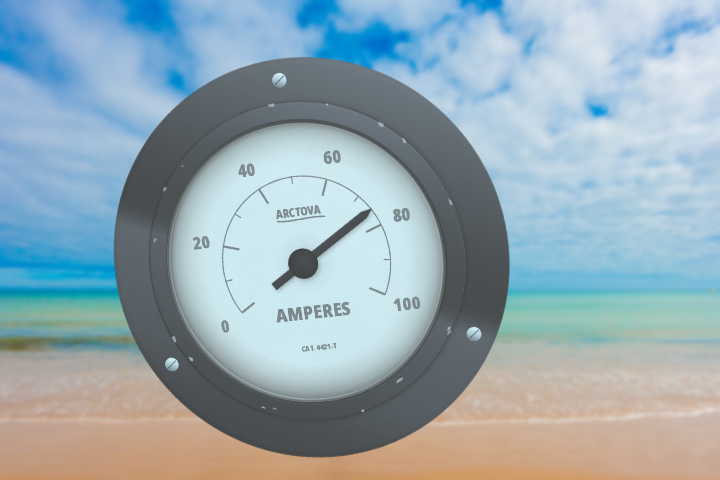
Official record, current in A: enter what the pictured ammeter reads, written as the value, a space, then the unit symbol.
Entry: 75 A
